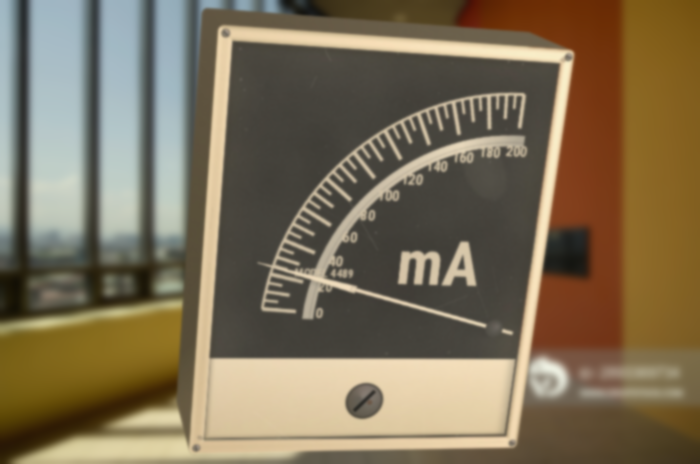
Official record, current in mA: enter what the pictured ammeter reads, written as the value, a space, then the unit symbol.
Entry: 25 mA
